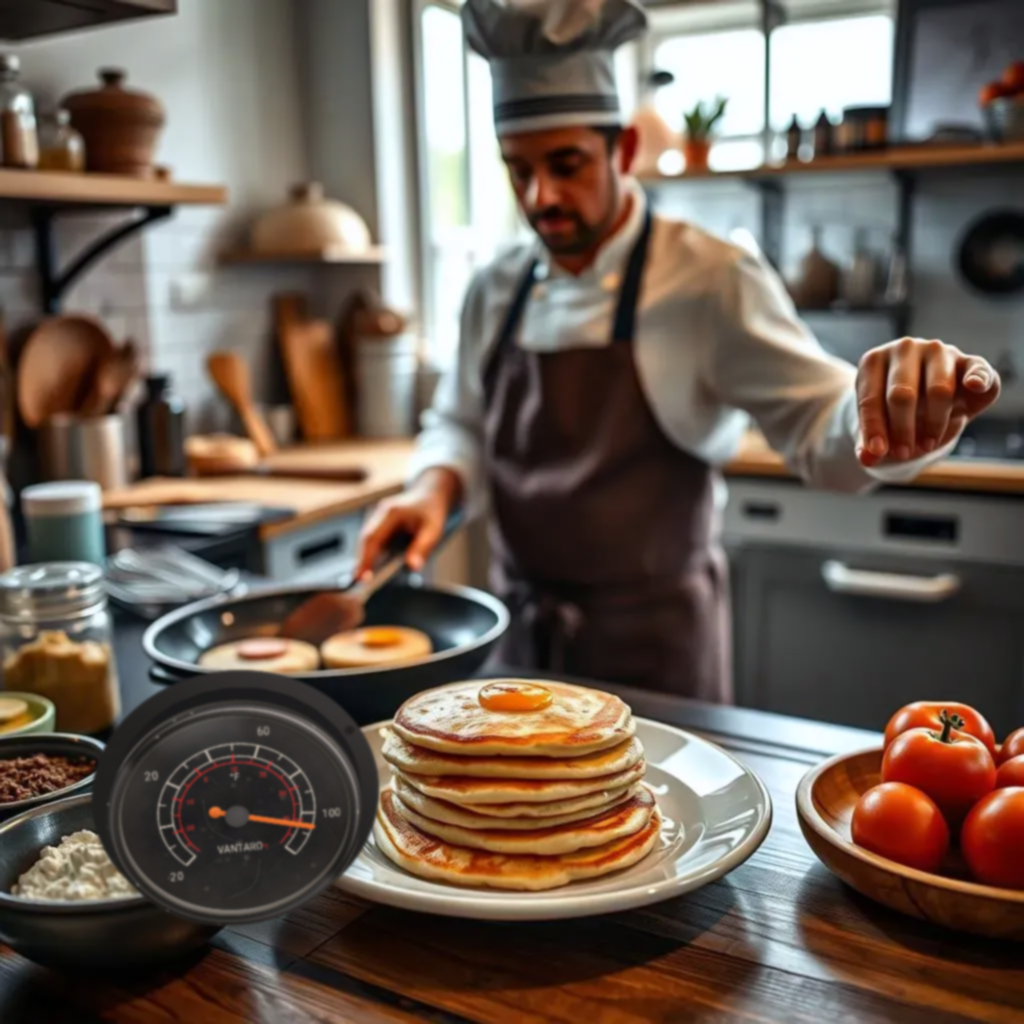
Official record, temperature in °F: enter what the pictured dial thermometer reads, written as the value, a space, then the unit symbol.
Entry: 105 °F
